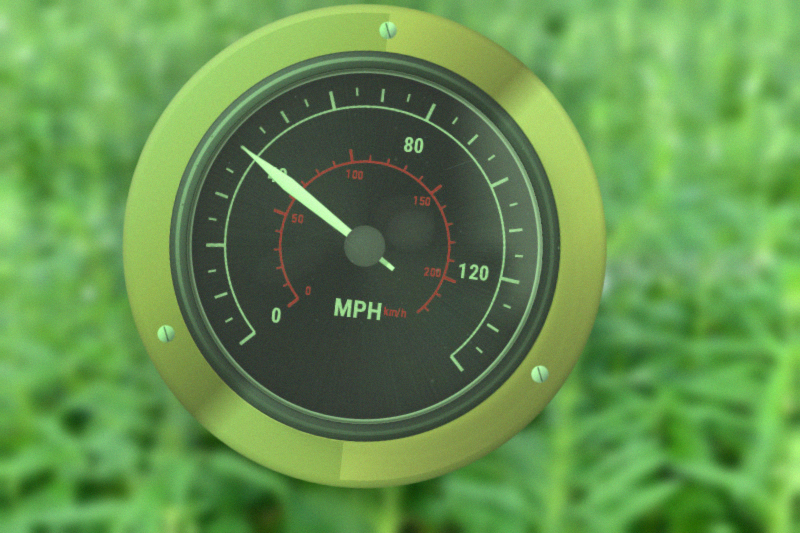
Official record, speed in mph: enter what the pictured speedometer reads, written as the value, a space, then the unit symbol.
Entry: 40 mph
